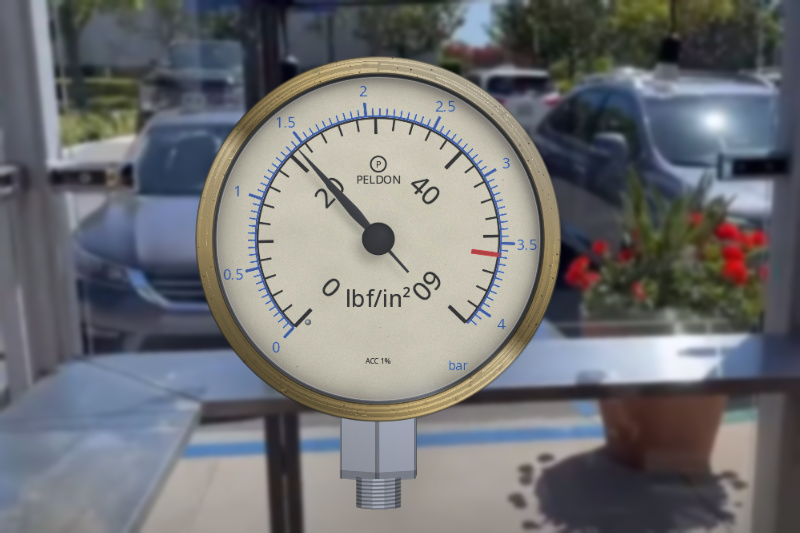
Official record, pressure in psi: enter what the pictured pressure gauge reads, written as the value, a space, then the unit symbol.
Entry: 21 psi
